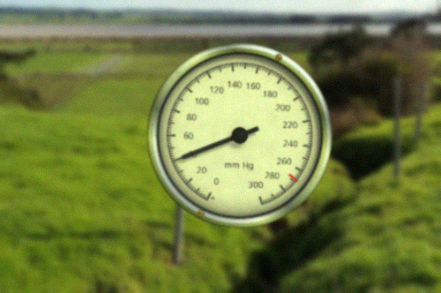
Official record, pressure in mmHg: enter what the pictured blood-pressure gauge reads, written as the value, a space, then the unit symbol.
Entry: 40 mmHg
